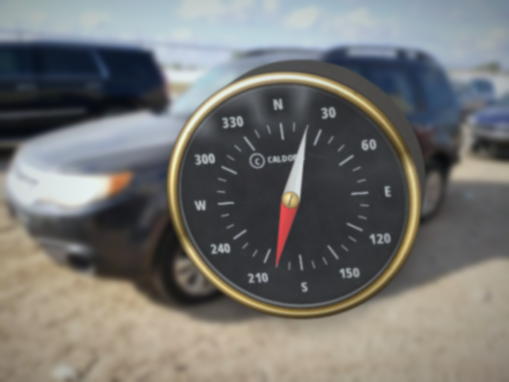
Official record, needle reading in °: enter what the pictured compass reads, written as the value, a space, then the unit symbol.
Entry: 200 °
